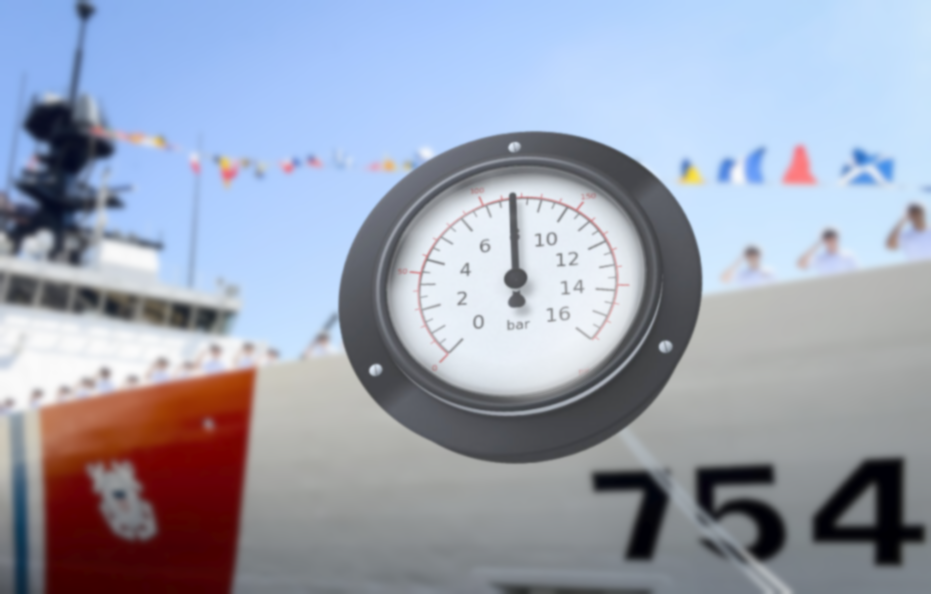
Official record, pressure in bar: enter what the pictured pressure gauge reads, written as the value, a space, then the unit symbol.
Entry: 8 bar
